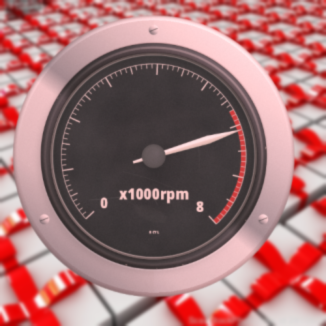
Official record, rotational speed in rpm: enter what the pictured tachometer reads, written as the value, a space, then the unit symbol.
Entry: 6100 rpm
